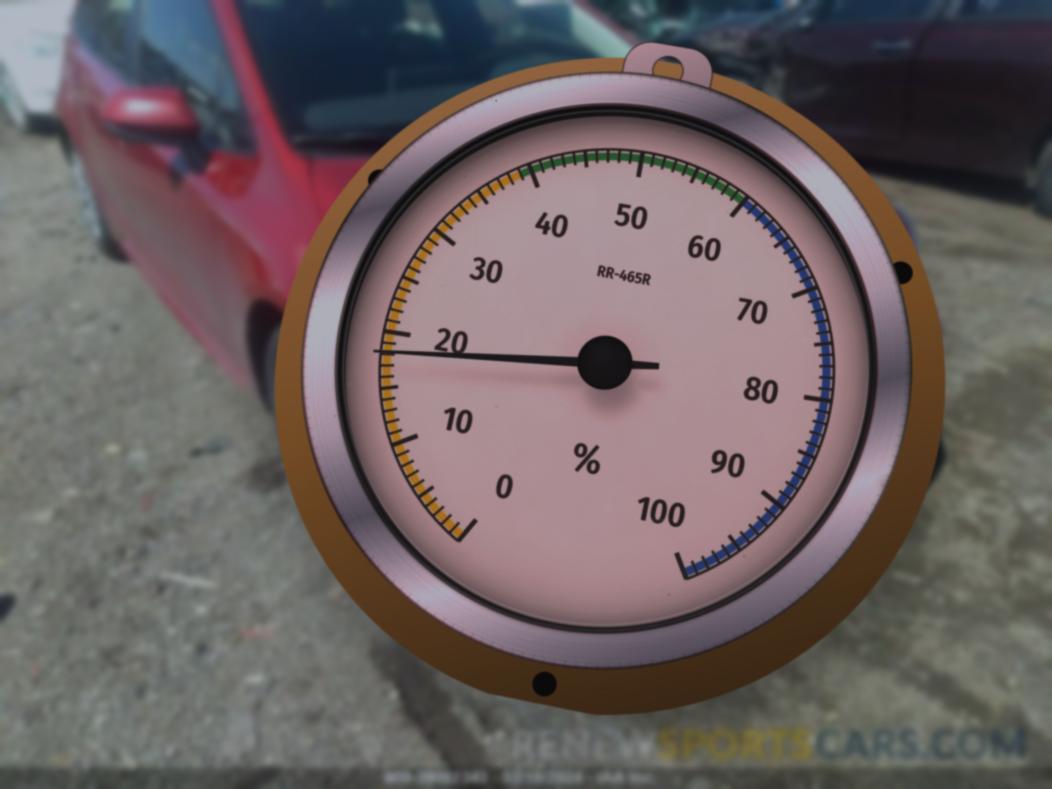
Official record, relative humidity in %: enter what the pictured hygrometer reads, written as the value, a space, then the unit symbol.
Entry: 18 %
